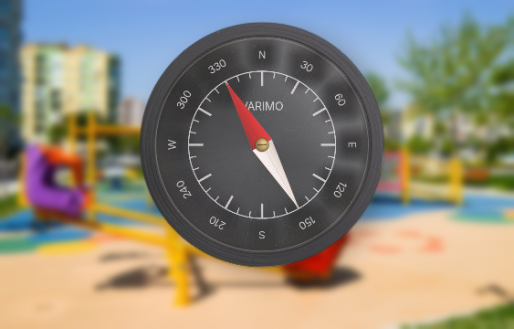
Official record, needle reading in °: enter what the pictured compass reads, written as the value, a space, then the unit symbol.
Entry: 330 °
